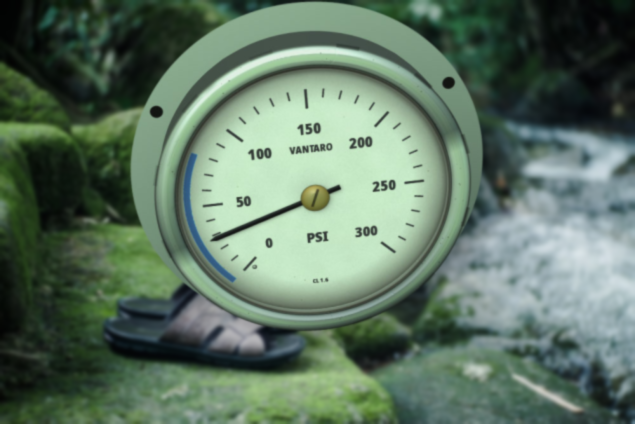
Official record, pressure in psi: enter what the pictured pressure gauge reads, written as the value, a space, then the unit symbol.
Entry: 30 psi
